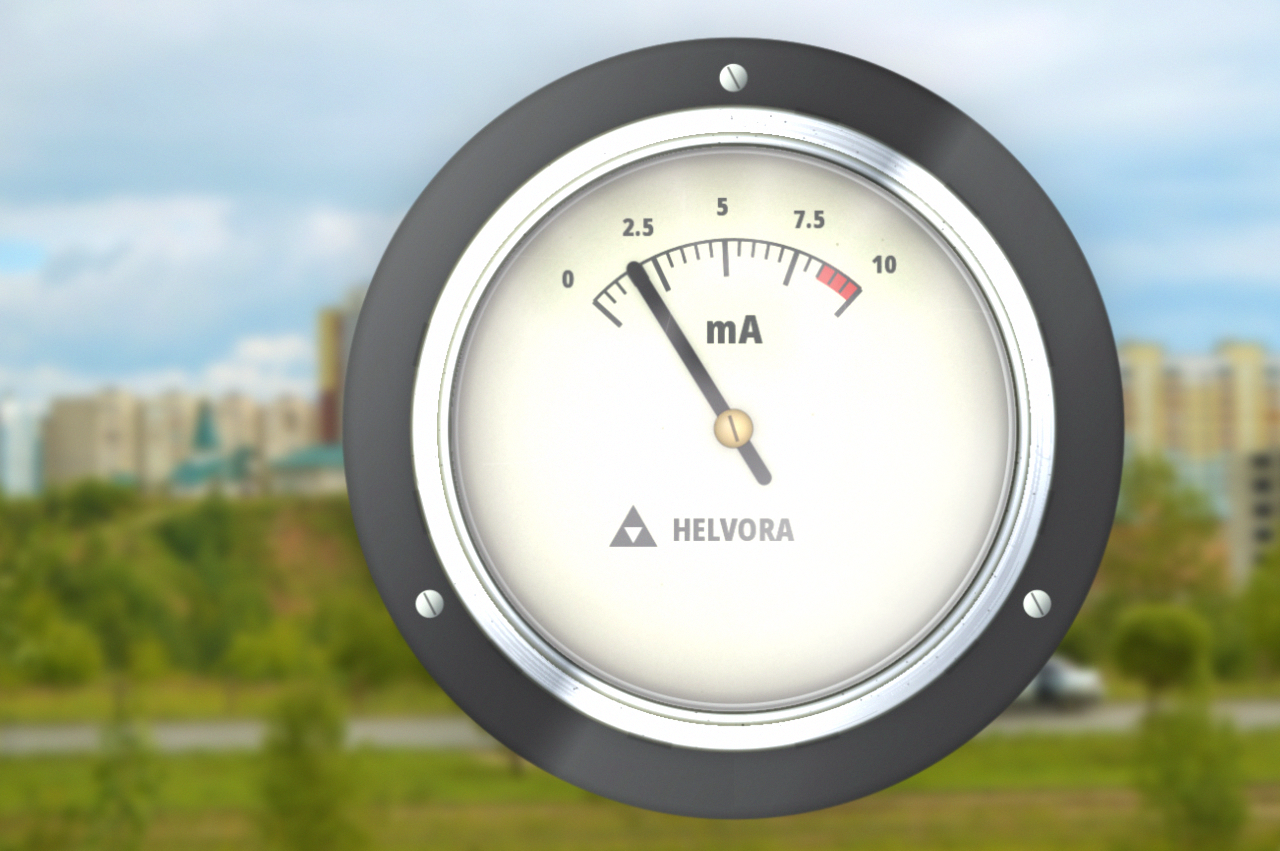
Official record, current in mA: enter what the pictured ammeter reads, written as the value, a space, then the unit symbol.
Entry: 1.75 mA
